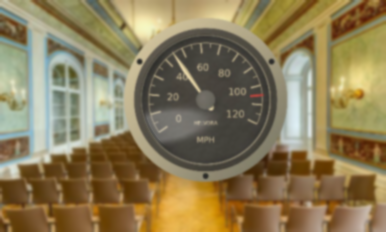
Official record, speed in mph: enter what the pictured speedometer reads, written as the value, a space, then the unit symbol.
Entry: 45 mph
